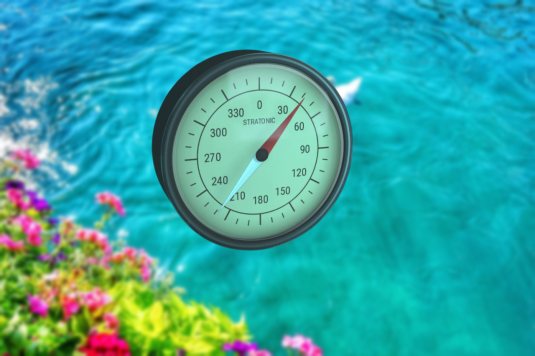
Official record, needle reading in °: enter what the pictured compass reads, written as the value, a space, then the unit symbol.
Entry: 40 °
